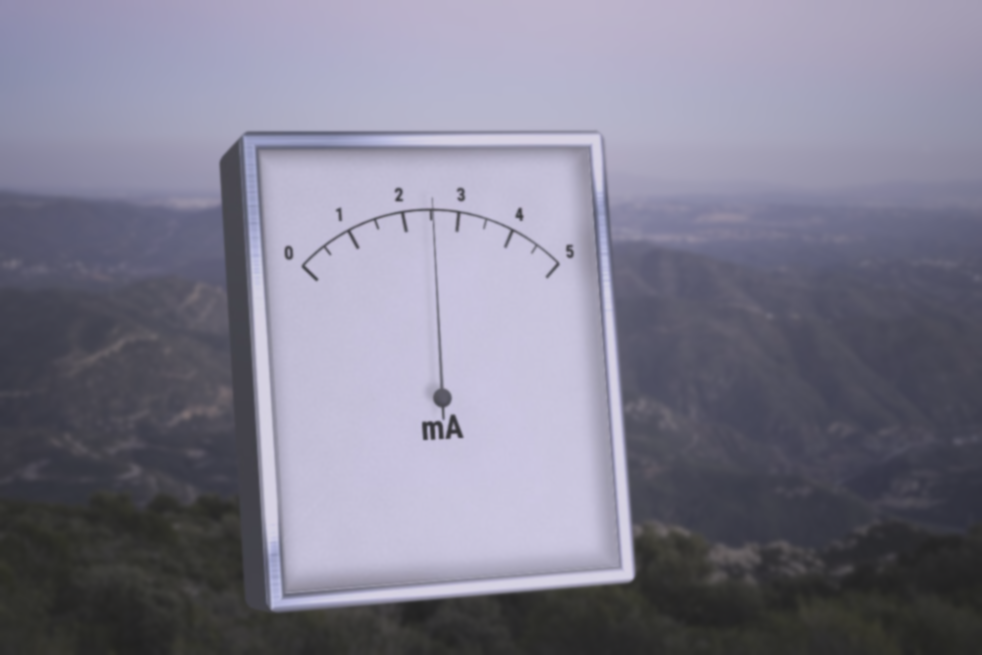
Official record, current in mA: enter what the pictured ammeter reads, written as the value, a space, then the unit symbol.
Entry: 2.5 mA
